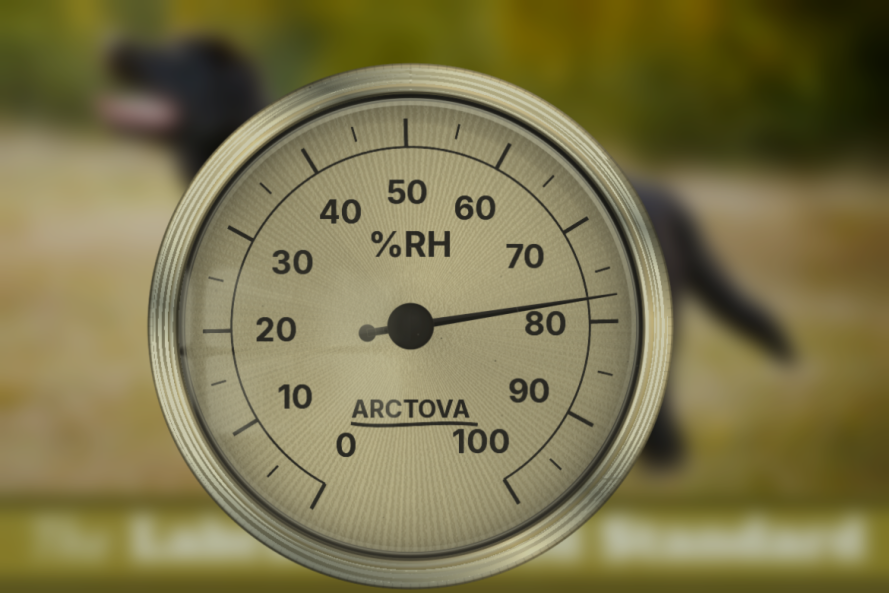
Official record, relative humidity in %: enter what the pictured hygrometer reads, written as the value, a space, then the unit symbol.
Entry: 77.5 %
